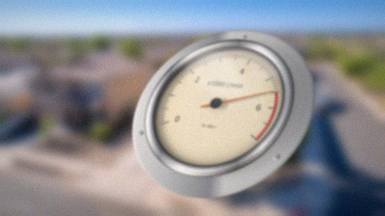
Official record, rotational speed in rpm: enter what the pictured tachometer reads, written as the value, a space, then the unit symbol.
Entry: 5500 rpm
